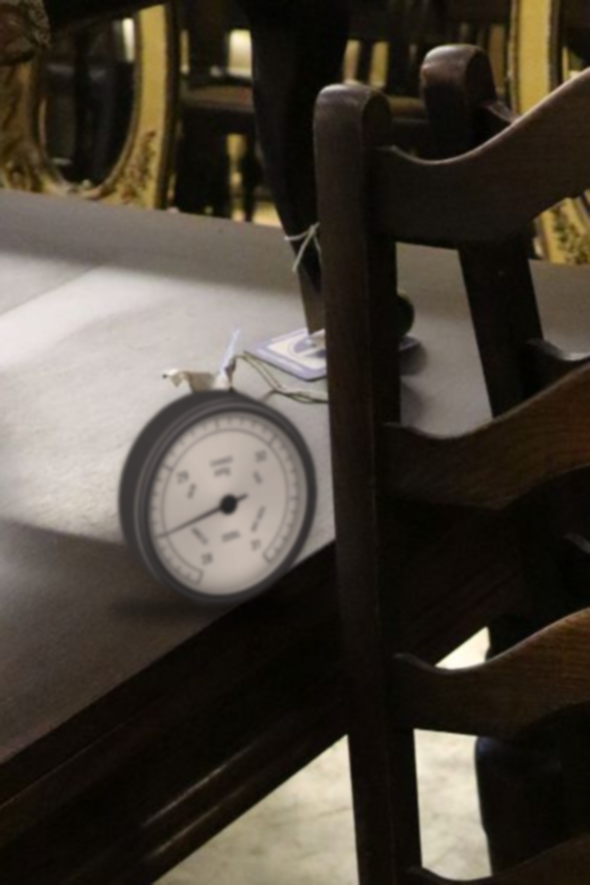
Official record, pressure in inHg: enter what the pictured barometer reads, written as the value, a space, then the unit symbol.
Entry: 28.5 inHg
